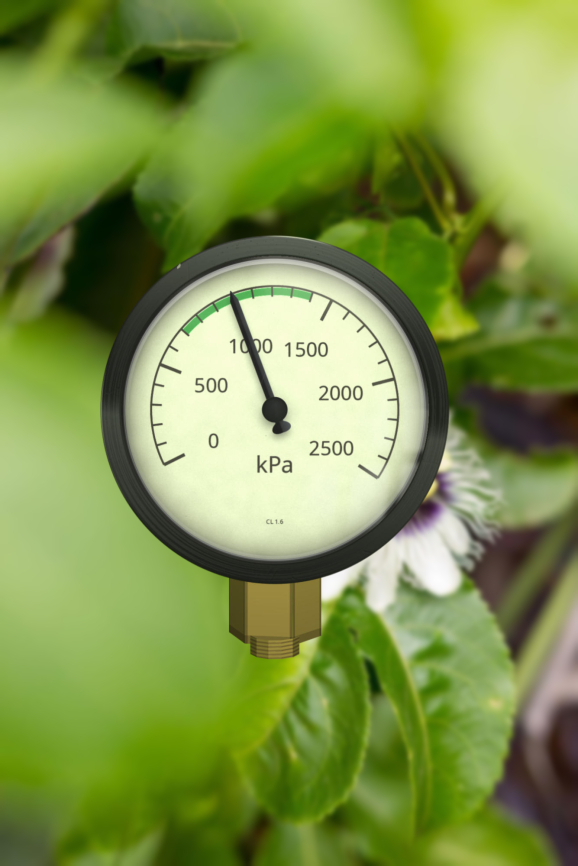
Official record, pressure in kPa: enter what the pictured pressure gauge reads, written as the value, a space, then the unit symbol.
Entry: 1000 kPa
